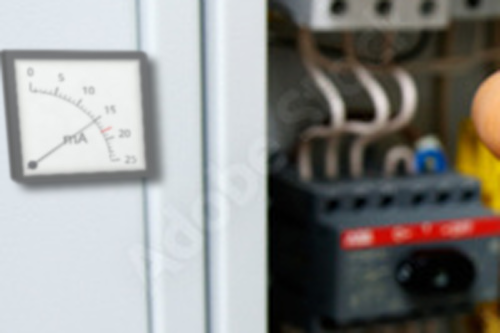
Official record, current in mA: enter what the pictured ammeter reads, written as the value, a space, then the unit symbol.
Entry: 15 mA
